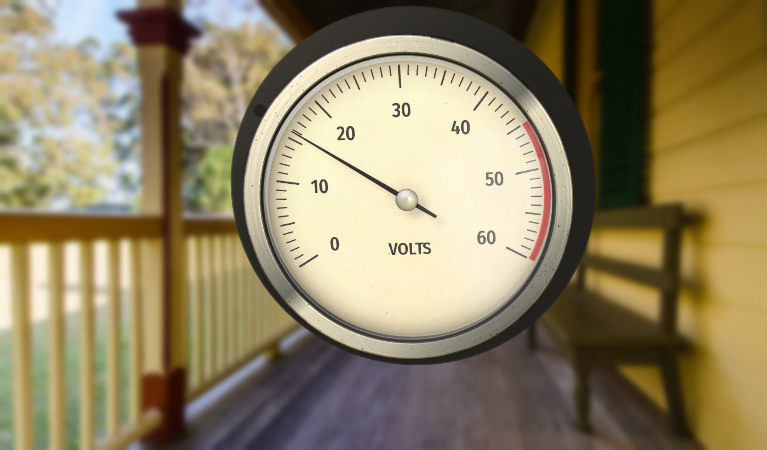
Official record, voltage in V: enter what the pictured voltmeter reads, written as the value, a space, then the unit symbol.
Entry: 16 V
